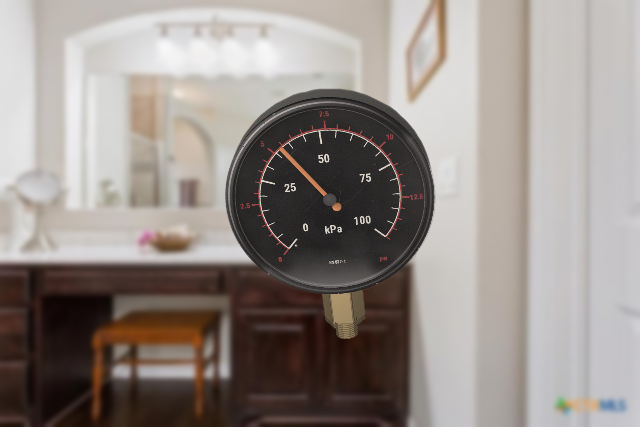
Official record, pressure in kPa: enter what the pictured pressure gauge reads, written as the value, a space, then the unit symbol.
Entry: 37.5 kPa
